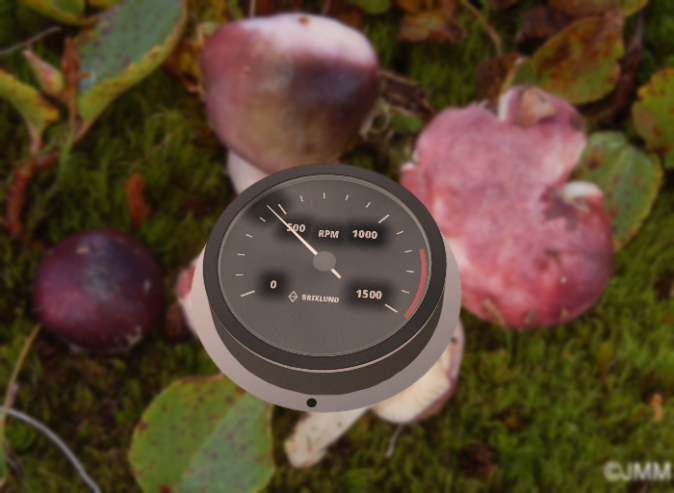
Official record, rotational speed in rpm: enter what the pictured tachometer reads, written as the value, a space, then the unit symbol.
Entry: 450 rpm
